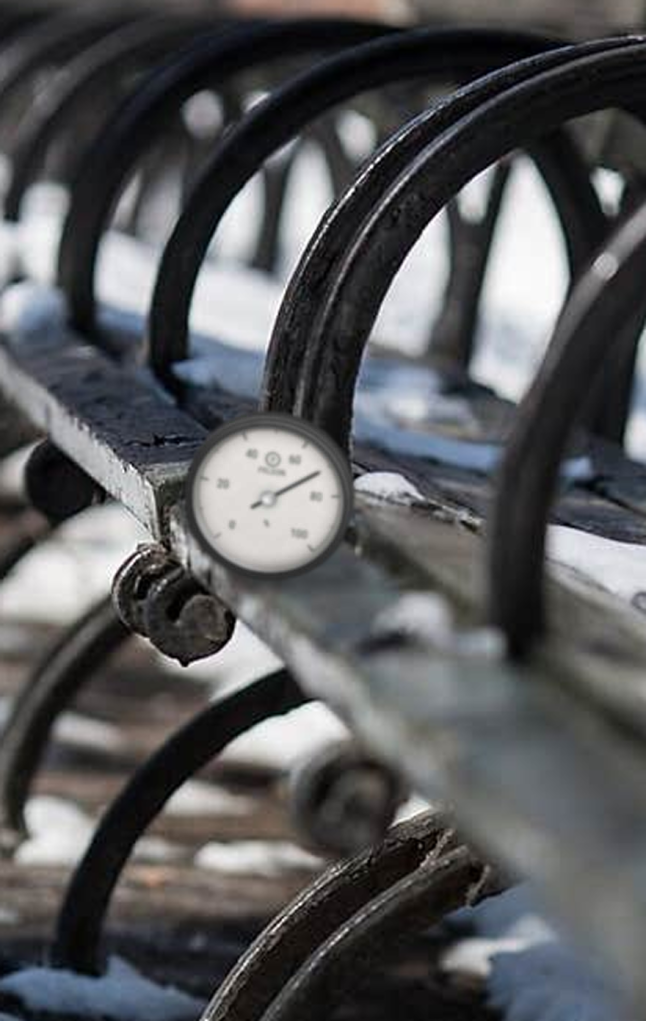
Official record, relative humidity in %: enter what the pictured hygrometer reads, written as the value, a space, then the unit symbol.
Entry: 70 %
